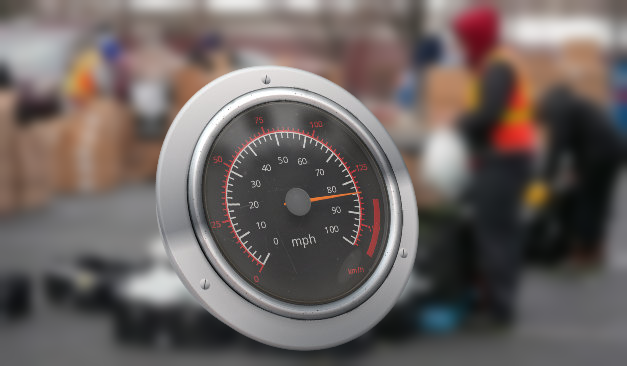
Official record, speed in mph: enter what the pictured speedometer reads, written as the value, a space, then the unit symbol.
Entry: 84 mph
